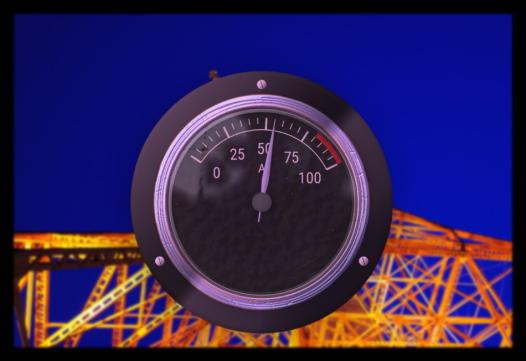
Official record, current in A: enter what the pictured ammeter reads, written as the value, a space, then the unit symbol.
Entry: 55 A
